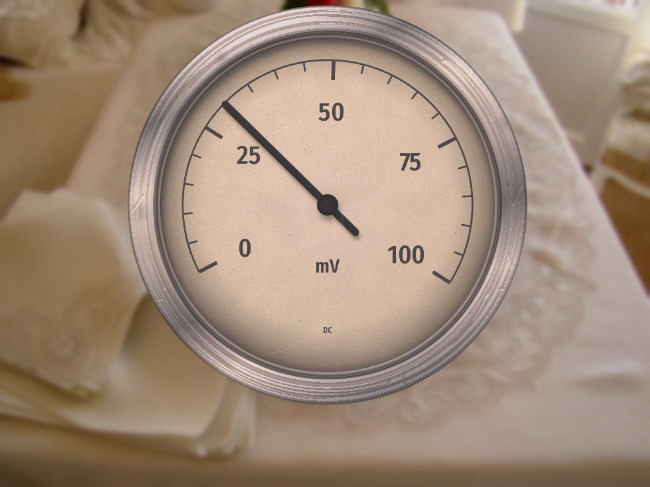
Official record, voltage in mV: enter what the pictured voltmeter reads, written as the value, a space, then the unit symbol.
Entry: 30 mV
